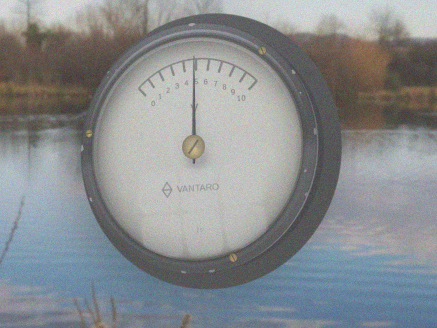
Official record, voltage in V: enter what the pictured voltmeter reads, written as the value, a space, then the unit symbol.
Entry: 5 V
